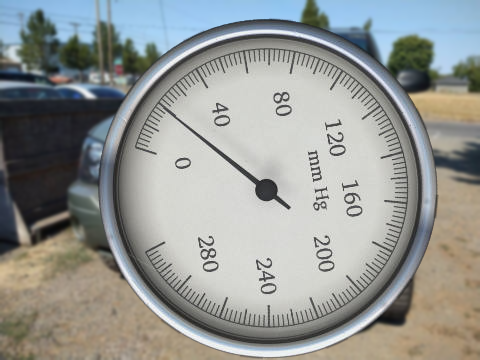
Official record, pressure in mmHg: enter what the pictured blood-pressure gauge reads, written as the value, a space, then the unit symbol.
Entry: 20 mmHg
